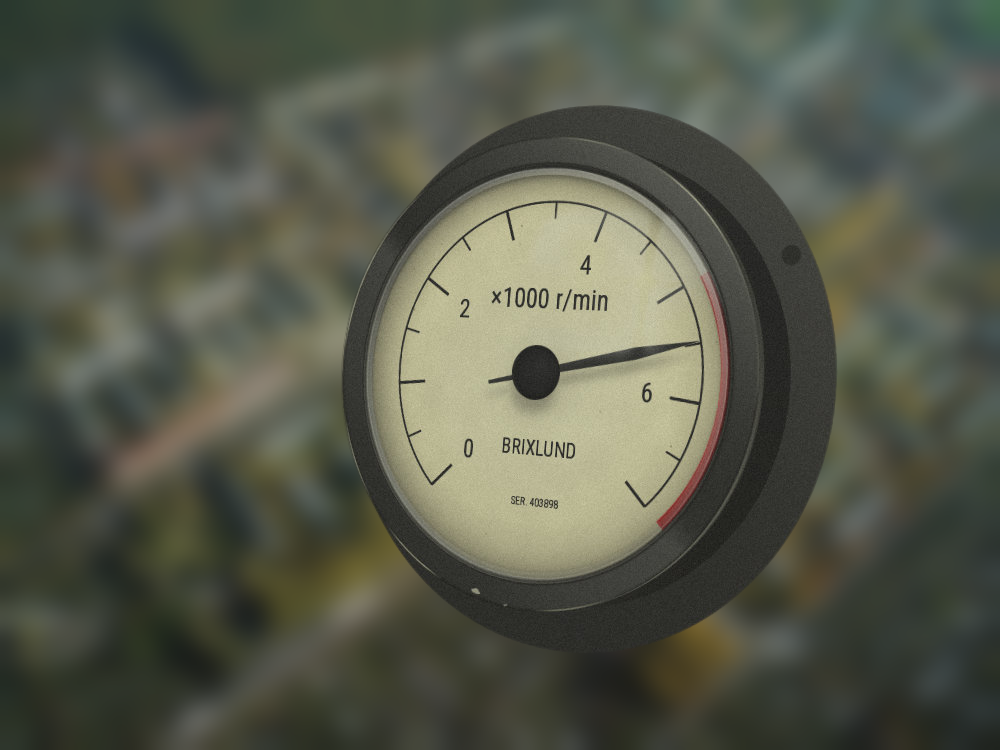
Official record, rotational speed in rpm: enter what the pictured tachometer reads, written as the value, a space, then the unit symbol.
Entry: 5500 rpm
